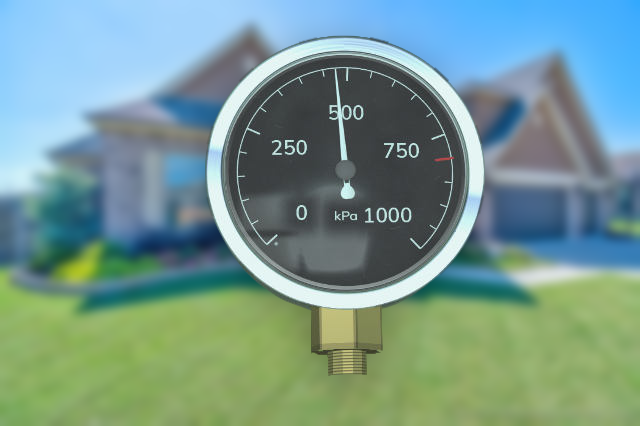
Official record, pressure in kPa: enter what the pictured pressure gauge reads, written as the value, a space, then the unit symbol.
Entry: 475 kPa
